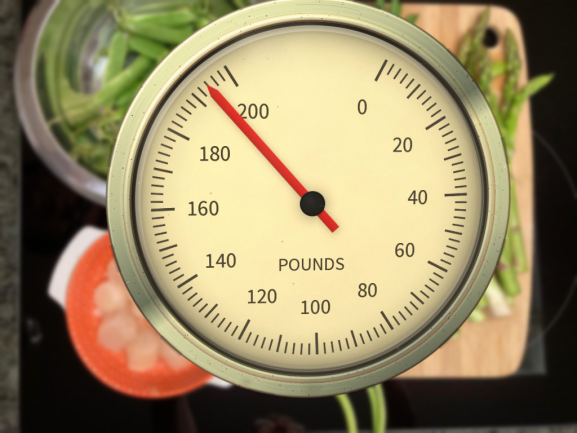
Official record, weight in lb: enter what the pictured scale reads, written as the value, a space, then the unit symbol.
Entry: 194 lb
